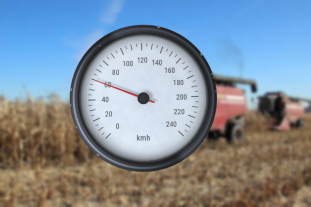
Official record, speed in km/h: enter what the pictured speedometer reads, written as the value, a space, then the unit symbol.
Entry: 60 km/h
